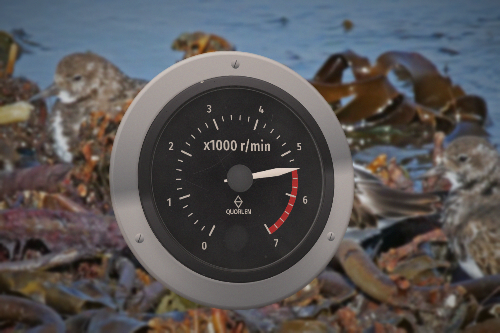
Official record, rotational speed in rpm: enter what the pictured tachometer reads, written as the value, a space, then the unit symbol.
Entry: 5400 rpm
